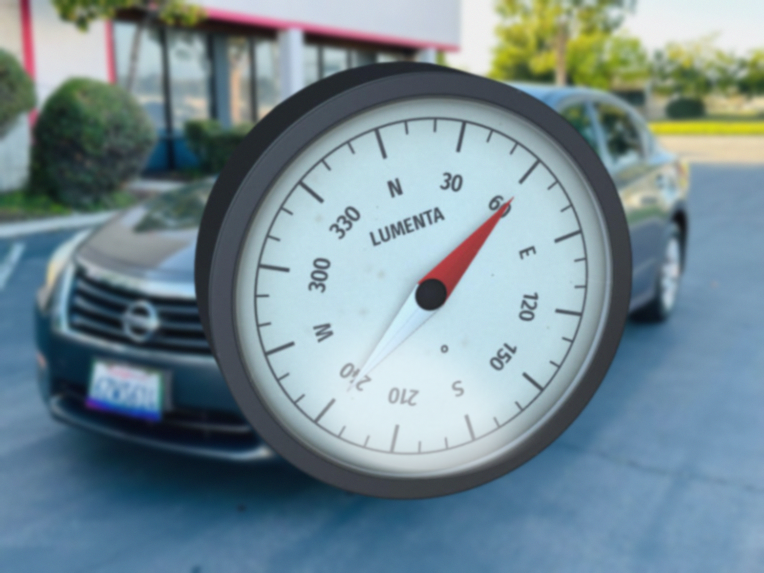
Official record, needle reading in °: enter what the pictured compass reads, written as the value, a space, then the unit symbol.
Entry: 60 °
